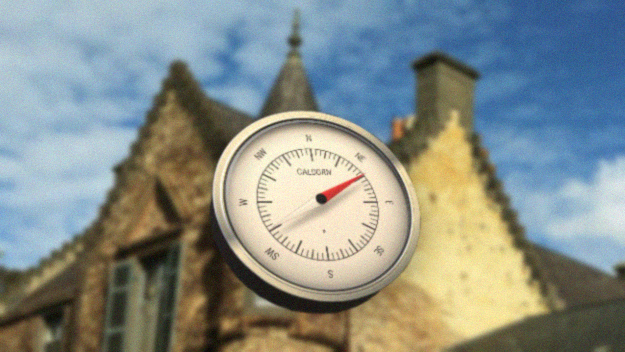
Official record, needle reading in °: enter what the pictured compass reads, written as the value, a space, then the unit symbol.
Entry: 60 °
